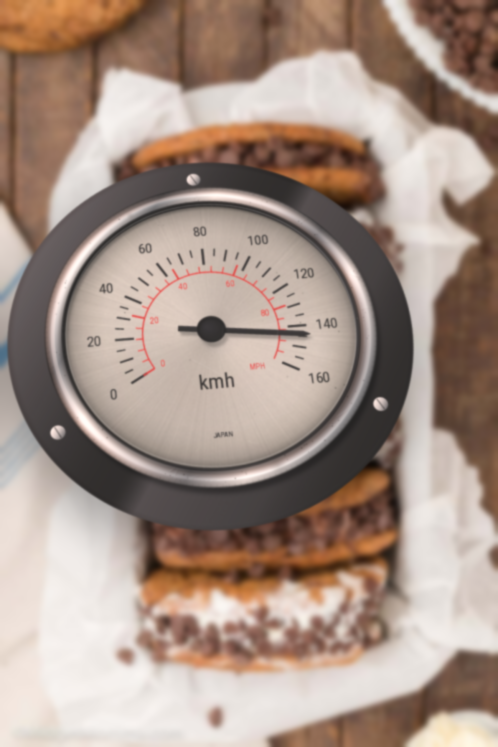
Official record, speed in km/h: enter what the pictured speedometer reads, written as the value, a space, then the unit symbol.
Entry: 145 km/h
